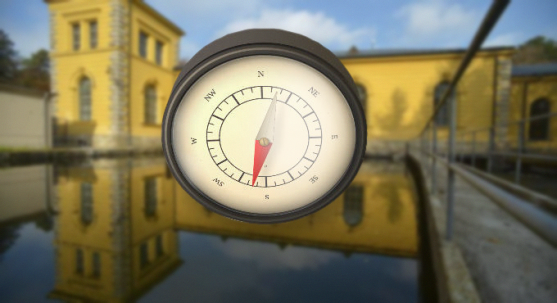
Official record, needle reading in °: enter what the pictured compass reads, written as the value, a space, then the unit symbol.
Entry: 195 °
